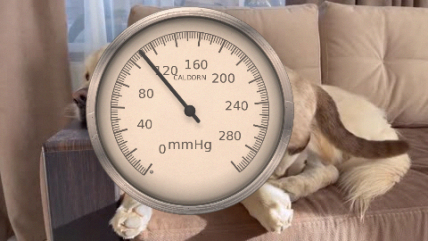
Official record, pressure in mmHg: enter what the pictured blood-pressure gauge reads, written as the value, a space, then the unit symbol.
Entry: 110 mmHg
